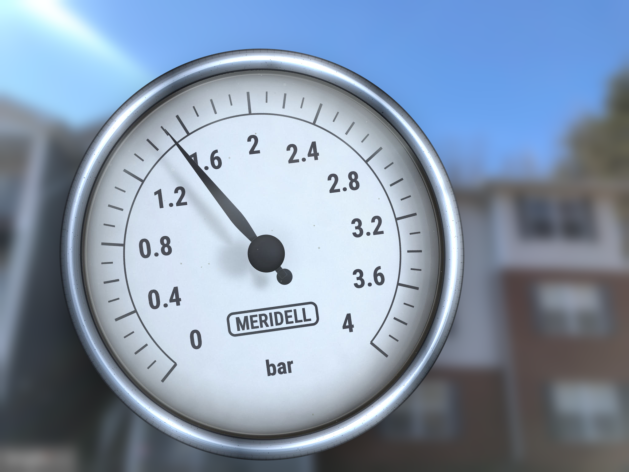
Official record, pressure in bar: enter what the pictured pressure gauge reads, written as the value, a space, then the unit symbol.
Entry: 1.5 bar
